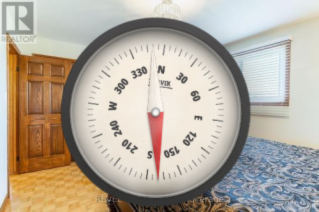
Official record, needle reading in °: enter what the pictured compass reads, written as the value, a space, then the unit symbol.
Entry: 170 °
